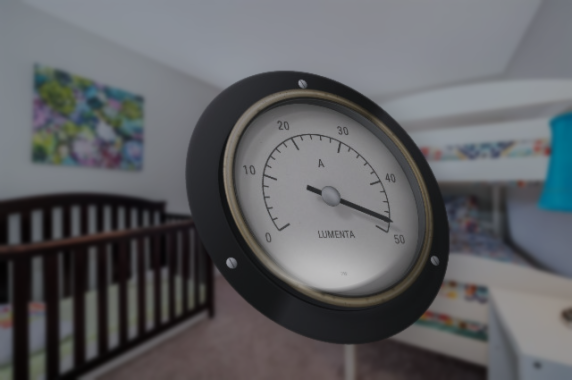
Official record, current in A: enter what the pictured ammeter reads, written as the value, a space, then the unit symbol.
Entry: 48 A
